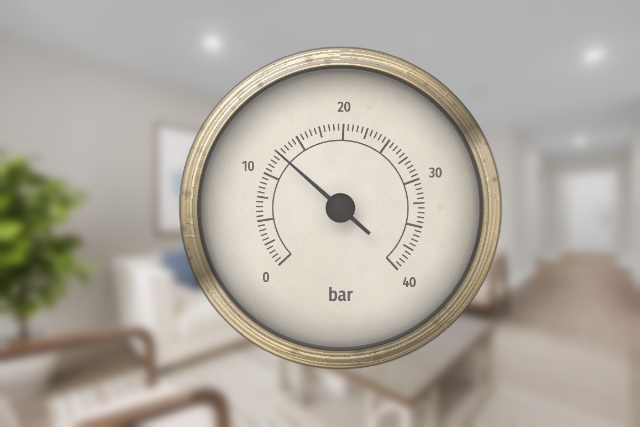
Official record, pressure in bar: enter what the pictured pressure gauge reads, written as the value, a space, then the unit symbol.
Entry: 12.5 bar
